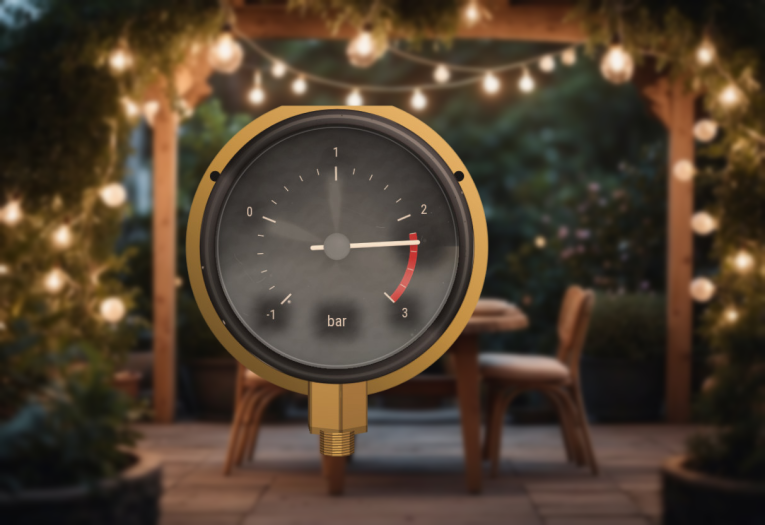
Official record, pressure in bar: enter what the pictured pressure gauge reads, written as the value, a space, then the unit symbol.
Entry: 2.3 bar
